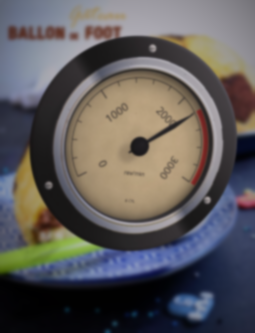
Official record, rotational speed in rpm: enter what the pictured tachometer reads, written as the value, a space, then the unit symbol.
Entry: 2200 rpm
